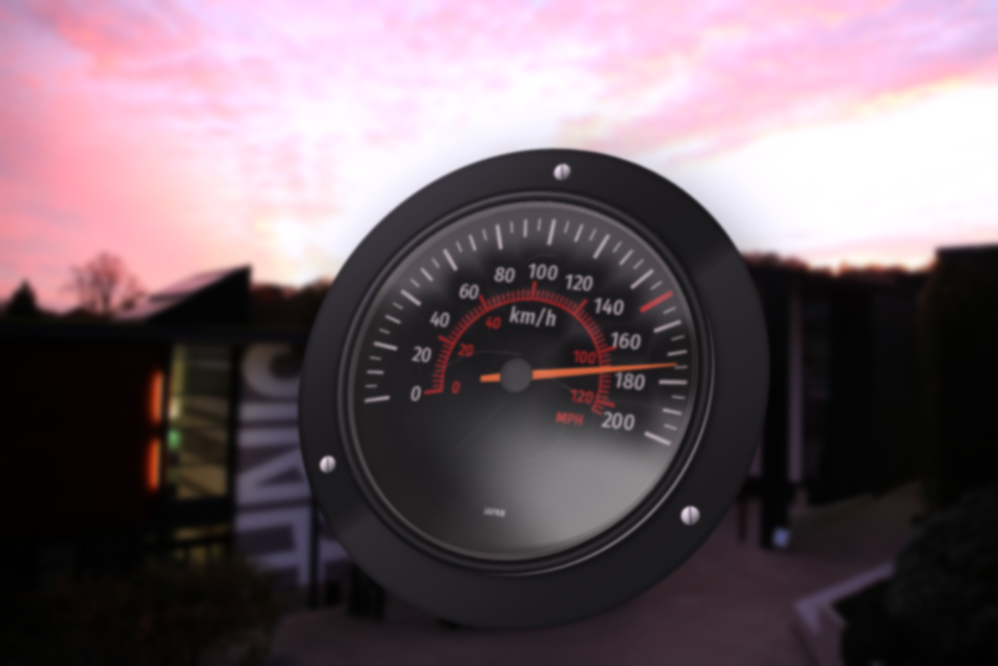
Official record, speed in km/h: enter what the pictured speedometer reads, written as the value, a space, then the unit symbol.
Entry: 175 km/h
